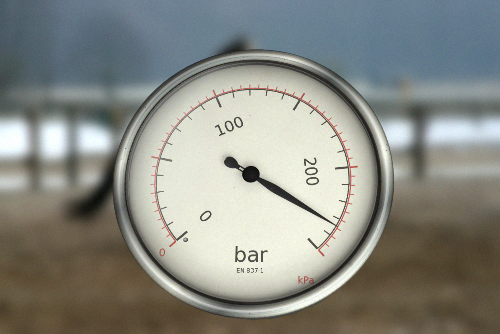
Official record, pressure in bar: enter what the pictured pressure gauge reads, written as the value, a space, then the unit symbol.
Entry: 235 bar
